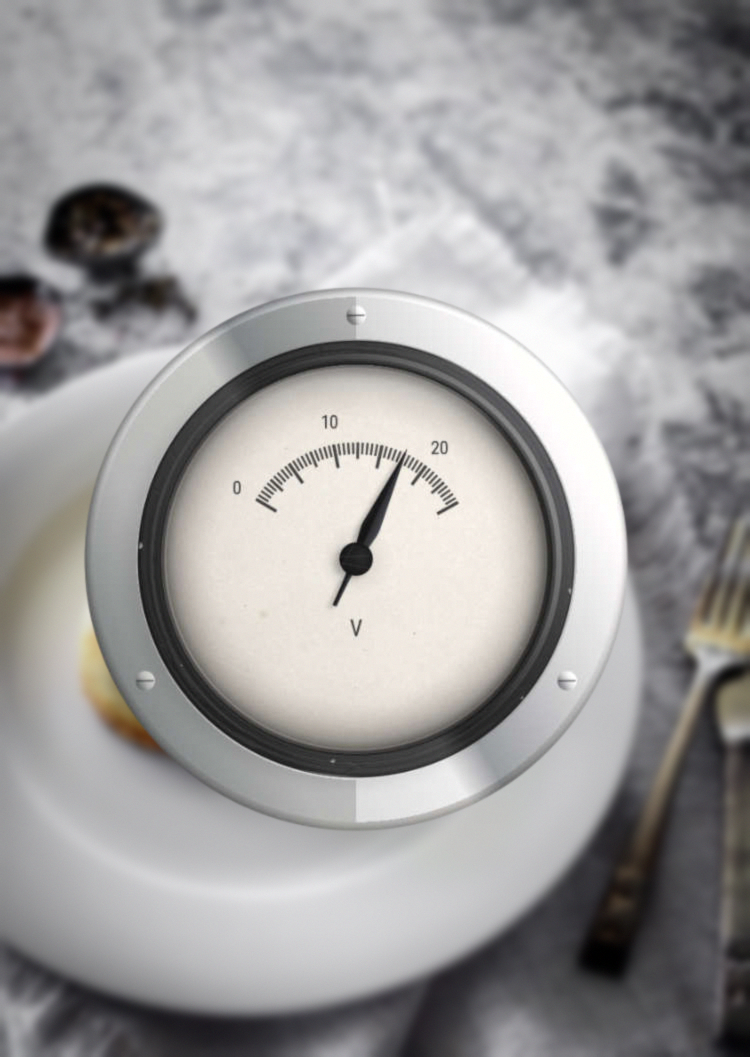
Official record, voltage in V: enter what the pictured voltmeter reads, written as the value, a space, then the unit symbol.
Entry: 17.5 V
